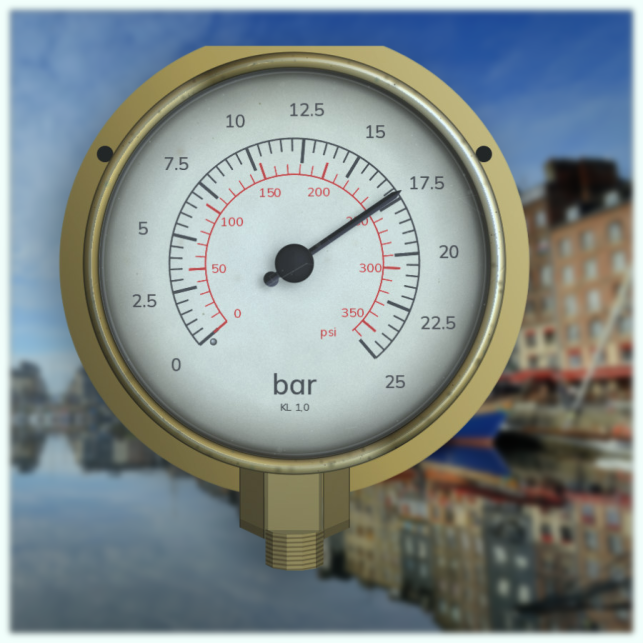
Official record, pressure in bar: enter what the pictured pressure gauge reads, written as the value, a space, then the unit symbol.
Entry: 17.25 bar
